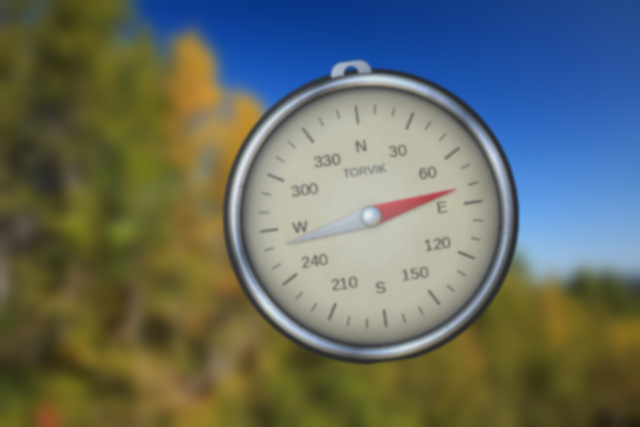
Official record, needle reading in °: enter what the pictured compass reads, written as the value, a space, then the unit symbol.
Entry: 80 °
